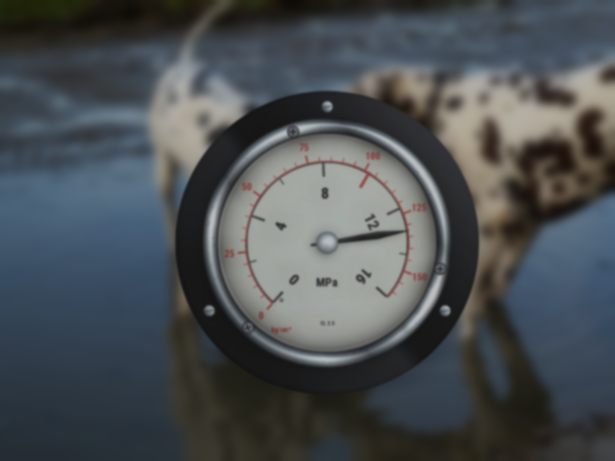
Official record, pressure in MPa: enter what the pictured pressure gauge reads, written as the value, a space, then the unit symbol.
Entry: 13 MPa
